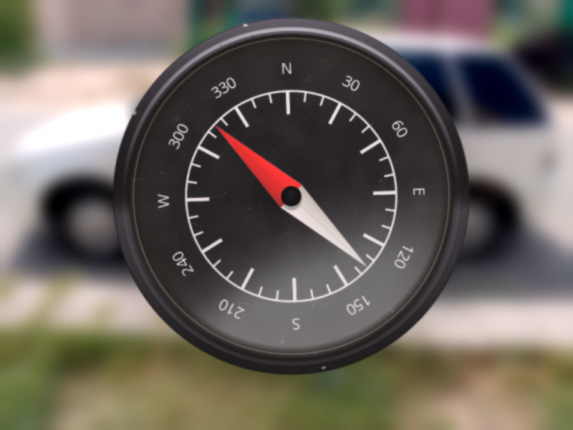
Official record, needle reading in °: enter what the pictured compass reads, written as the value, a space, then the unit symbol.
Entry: 315 °
